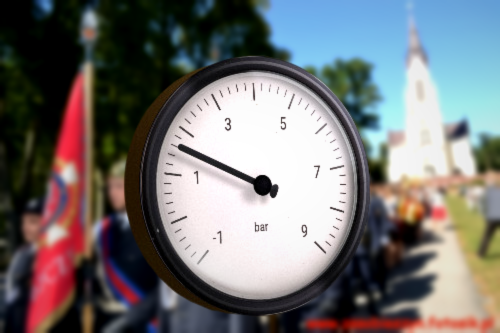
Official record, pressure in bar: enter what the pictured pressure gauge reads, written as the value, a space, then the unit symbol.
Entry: 1.6 bar
